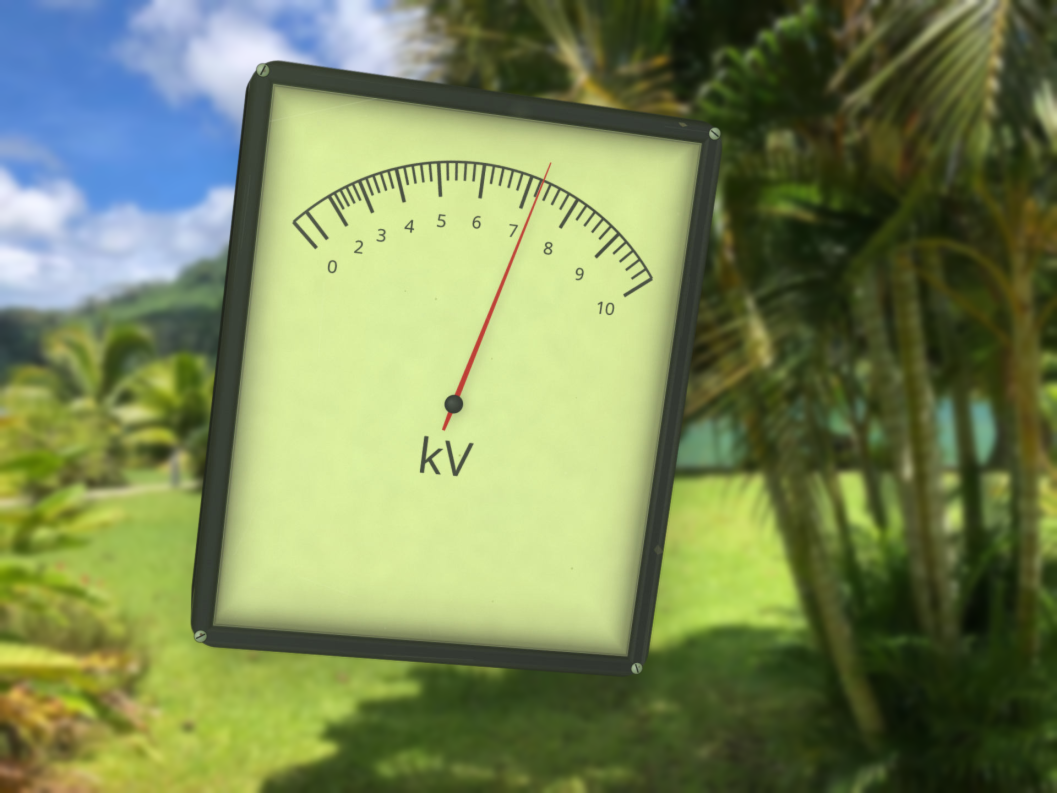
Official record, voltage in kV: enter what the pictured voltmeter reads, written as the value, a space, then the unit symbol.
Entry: 7.2 kV
